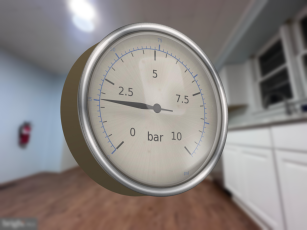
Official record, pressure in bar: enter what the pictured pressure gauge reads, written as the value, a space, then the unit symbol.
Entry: 1.75 bar
